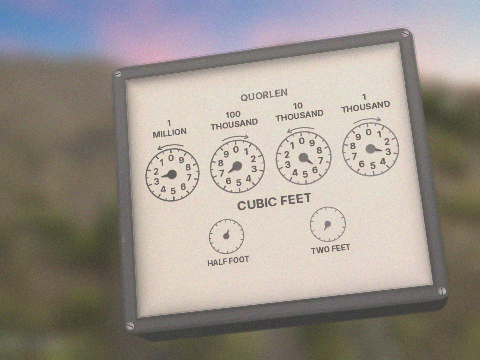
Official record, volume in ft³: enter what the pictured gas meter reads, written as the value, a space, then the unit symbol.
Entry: 266300 ft³
